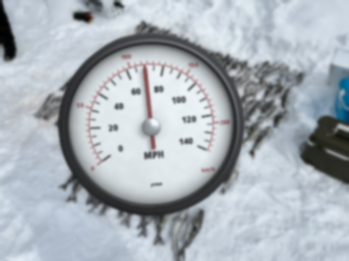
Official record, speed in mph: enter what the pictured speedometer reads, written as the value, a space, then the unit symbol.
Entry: 70 mph
